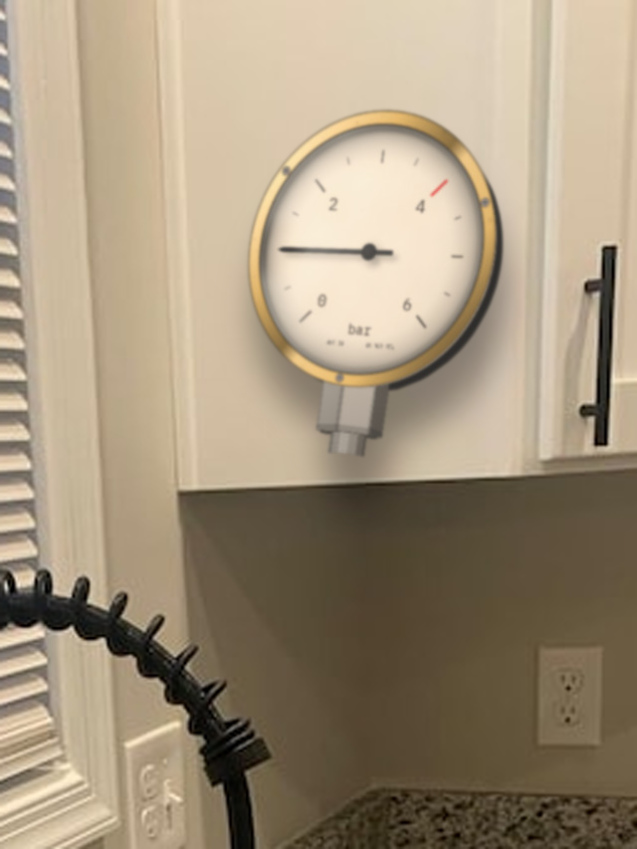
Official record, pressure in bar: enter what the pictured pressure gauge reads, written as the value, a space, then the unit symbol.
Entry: 1 bar
